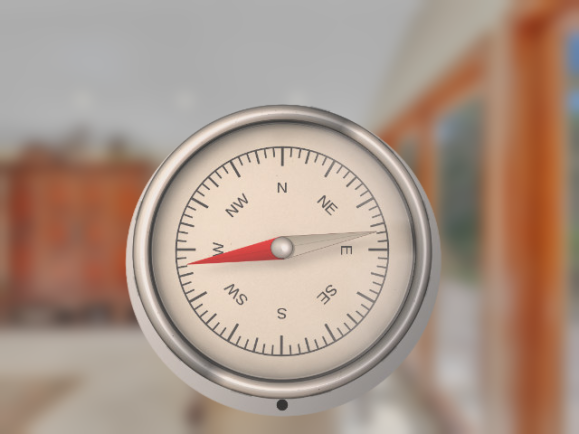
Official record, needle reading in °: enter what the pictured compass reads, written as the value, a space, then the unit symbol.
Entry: 260 °
